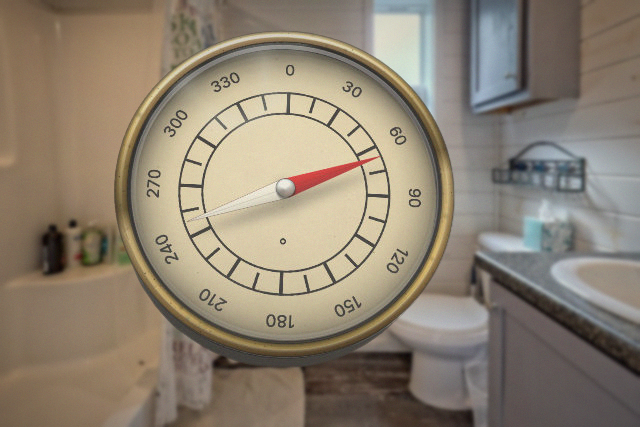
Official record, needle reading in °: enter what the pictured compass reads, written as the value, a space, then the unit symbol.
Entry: 67.5 °
